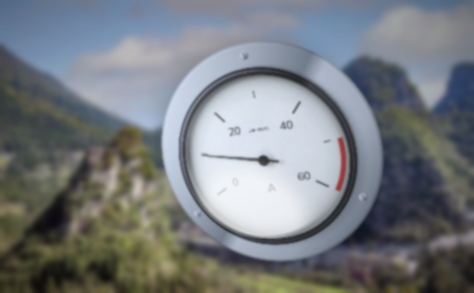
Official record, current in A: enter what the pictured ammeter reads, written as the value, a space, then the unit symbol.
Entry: 10 A
